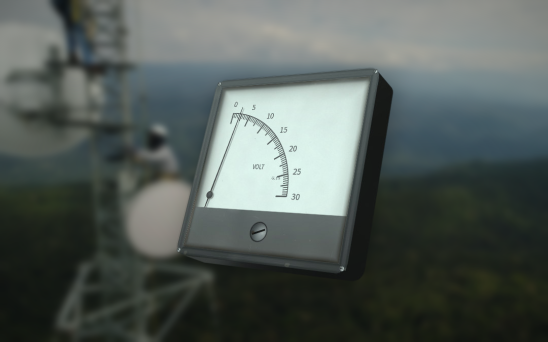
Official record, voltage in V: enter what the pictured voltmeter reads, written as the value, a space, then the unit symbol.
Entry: 2.5 V
